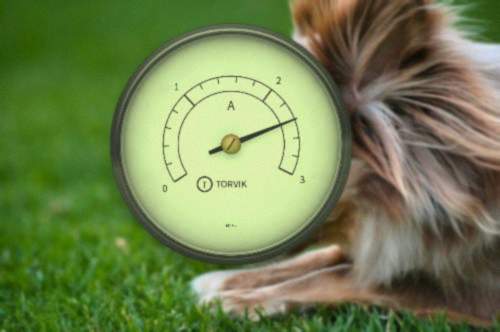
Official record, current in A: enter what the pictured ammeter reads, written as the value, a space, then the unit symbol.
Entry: 2.4 A
